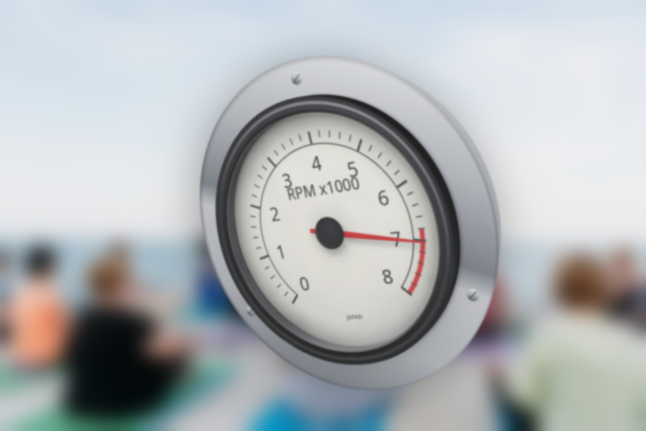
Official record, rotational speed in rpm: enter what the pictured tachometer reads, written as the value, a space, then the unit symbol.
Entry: 7000 rpm
